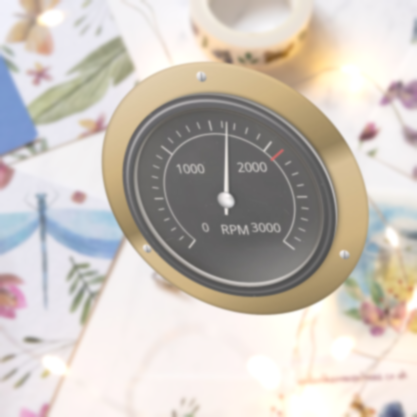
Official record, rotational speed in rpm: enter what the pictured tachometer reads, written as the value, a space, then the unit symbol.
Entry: 1650 rpm
